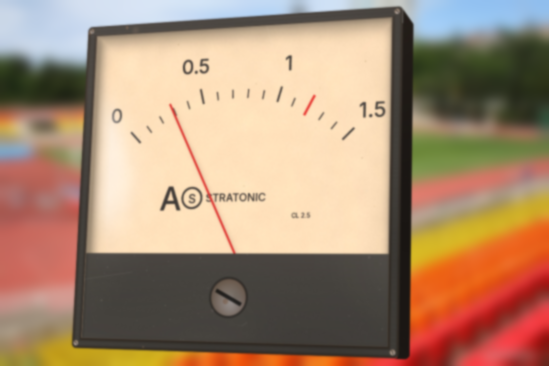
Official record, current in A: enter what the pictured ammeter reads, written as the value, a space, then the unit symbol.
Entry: 0.3 A
